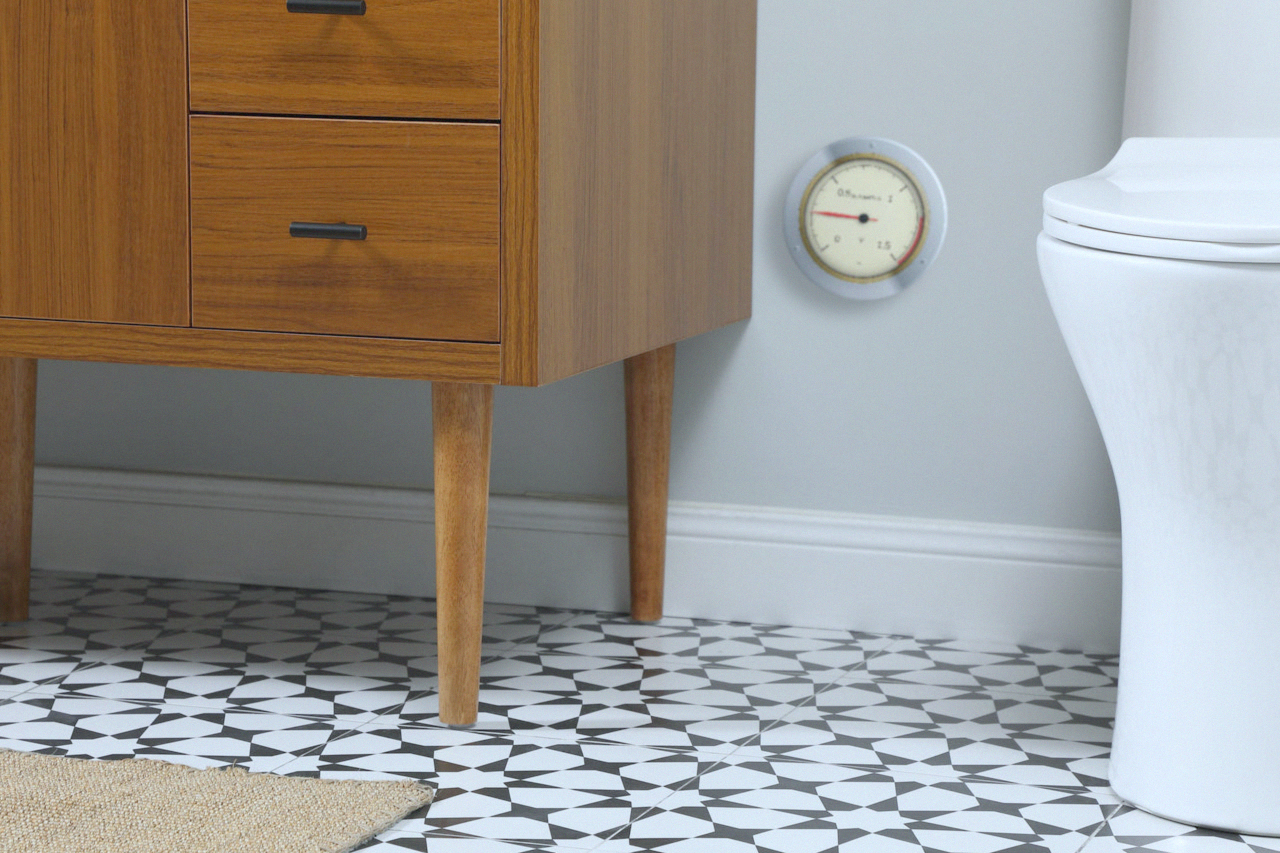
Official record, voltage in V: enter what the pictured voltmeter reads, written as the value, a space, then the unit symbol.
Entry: 0.25 V
